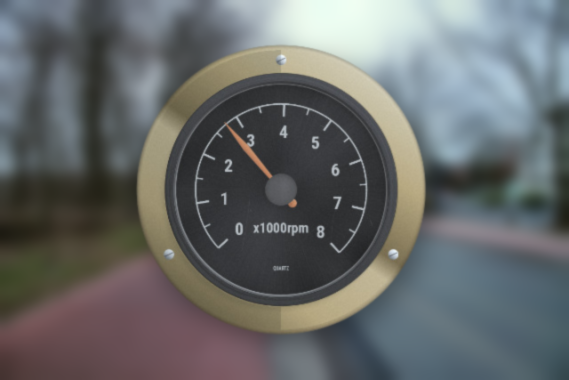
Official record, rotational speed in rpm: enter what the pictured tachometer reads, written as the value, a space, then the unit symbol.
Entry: 2750 rpm
